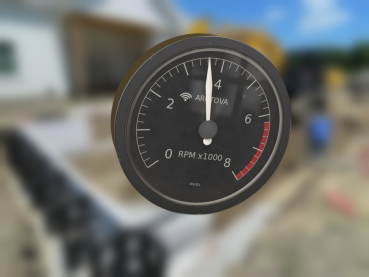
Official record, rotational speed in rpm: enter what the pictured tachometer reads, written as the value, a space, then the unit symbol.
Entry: 3600 rpm
